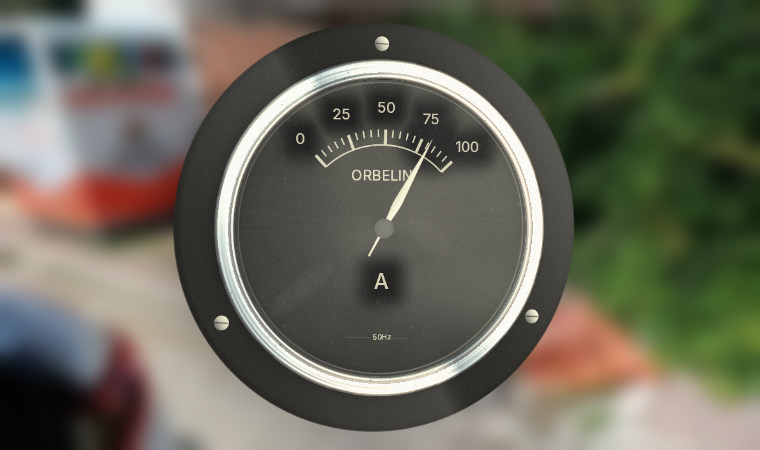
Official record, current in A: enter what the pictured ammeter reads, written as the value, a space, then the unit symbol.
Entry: 80 A
